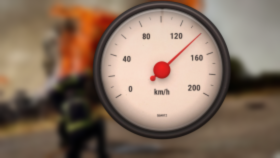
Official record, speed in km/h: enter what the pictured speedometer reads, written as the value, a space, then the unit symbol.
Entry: 140 km/h
